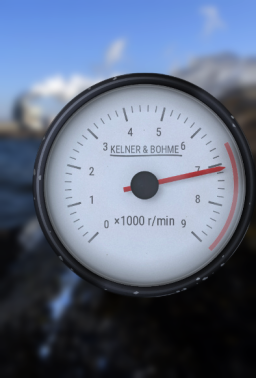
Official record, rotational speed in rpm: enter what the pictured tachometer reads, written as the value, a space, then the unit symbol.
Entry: 7100 rpm
